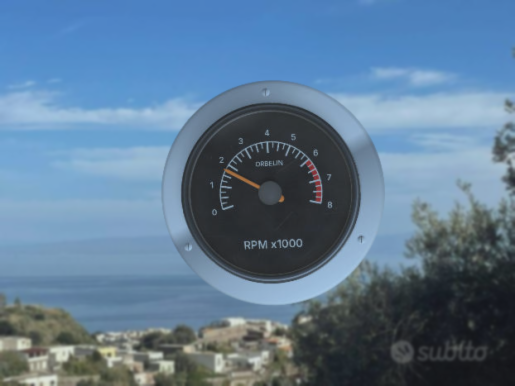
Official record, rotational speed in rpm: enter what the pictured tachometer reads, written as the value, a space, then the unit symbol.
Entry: 1750 rpm
